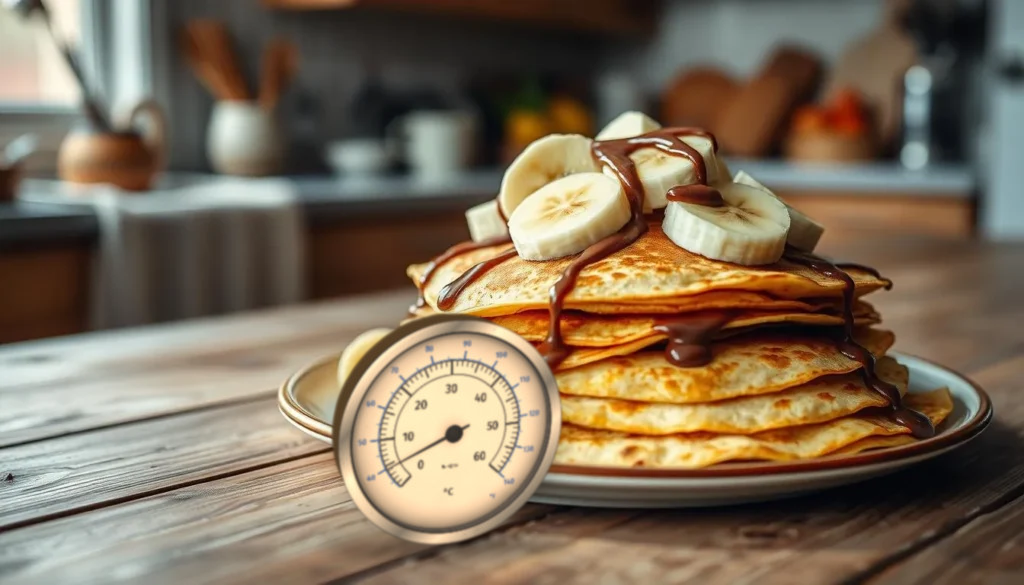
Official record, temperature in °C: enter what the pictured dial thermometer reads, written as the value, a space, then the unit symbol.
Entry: 5 °C
